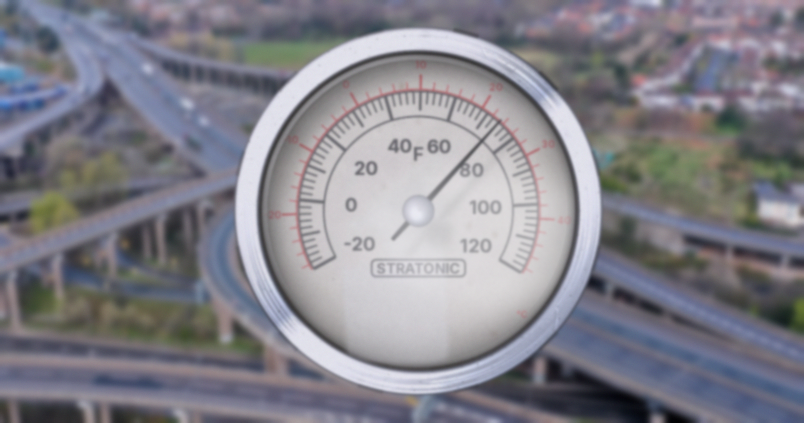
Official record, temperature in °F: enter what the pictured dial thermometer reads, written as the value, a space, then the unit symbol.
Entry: 74 °F
